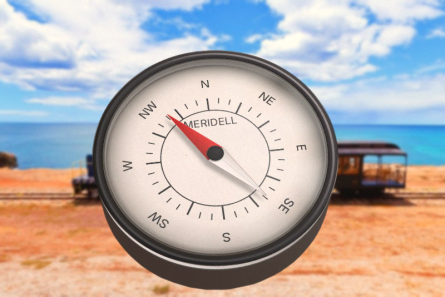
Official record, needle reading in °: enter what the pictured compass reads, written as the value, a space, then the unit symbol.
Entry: 320 °
